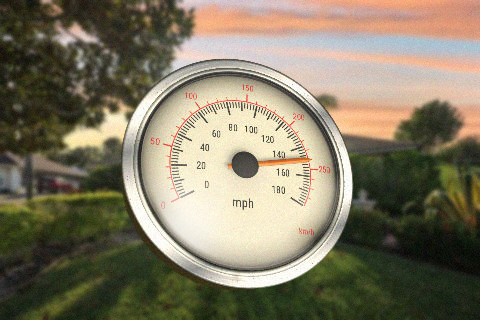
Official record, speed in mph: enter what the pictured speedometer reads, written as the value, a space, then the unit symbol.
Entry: 150 mph
